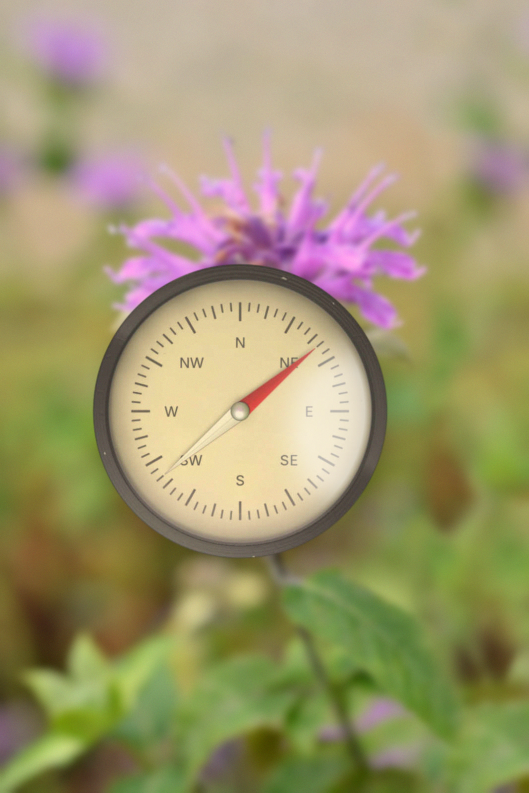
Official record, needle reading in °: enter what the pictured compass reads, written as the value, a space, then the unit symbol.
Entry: 50 °
